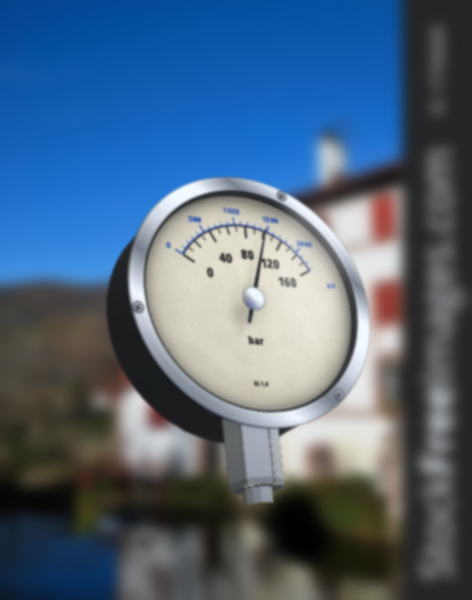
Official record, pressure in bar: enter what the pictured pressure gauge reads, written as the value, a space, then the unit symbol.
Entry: 100 bar
